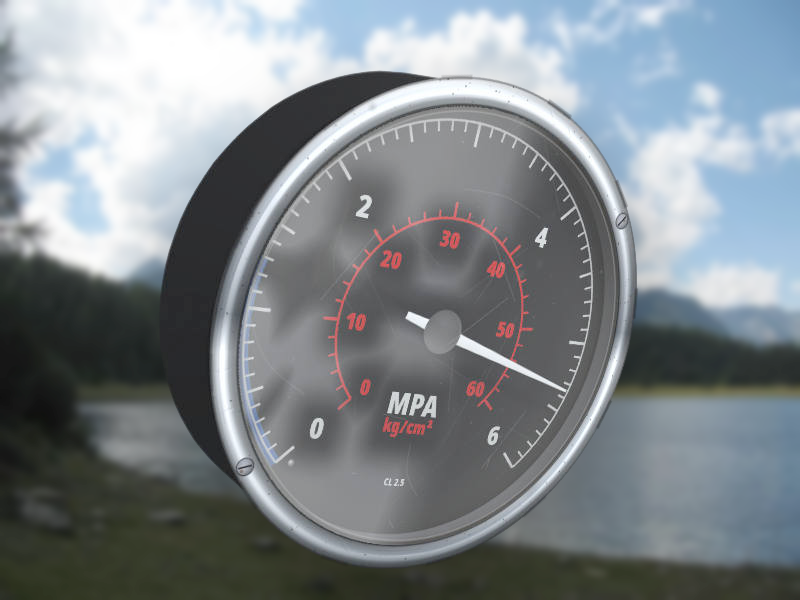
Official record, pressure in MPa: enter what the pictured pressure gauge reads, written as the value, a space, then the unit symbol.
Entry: 5.35 MPa
